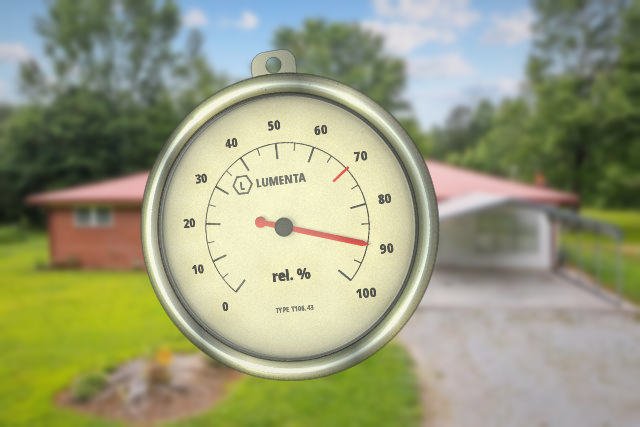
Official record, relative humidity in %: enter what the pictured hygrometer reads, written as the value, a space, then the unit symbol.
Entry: 90 %
